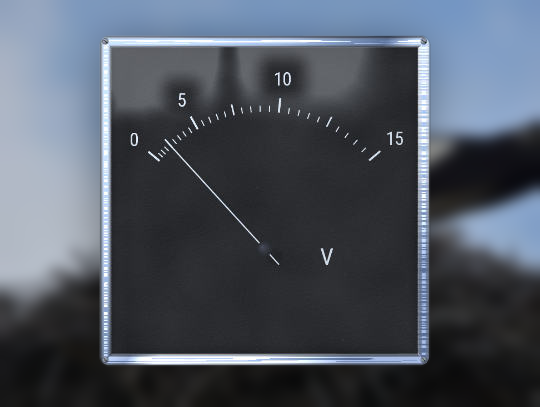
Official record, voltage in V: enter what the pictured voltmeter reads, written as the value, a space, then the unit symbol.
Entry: 2.5 V
